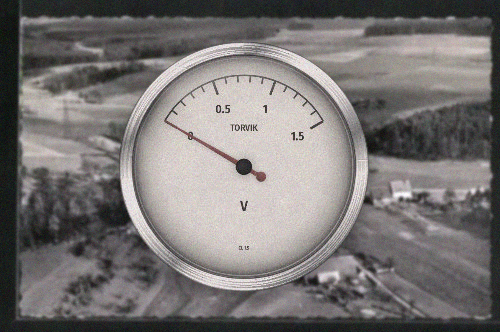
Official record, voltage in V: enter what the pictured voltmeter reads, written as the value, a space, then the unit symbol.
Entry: 0 V
